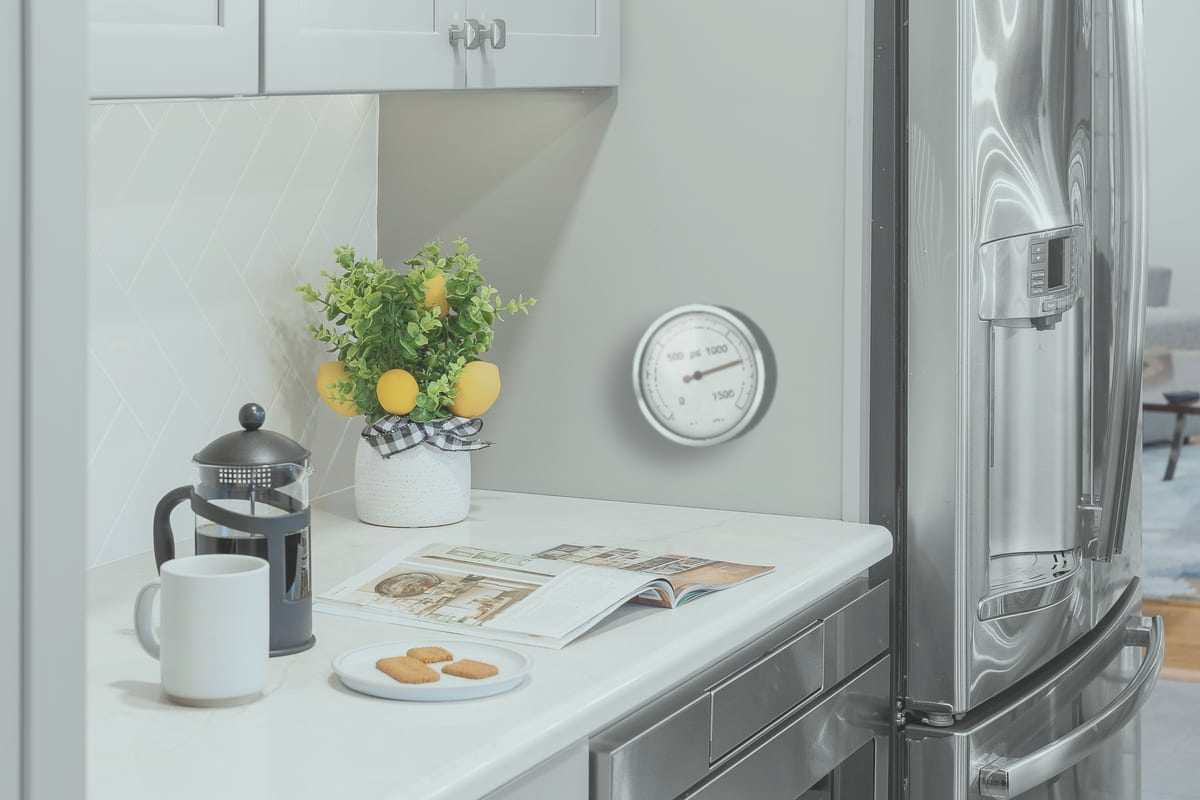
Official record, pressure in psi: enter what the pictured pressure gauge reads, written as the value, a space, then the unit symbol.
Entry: 1200 psi
